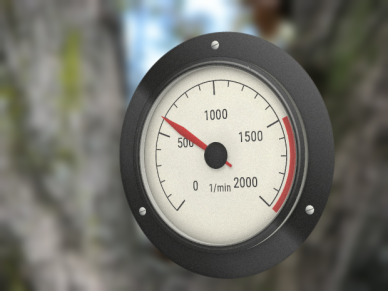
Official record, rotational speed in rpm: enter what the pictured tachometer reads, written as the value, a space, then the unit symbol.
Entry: 600 rpm
